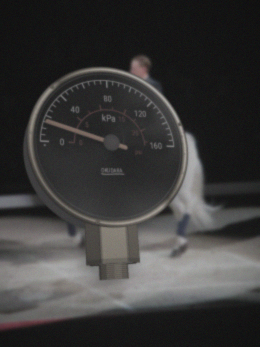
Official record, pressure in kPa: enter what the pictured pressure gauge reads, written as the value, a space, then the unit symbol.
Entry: 15 kPa
